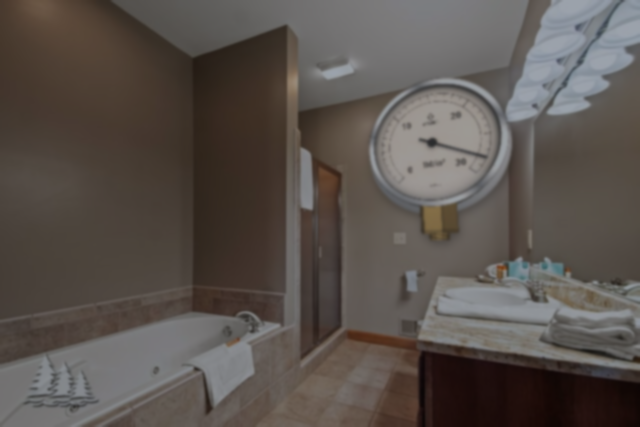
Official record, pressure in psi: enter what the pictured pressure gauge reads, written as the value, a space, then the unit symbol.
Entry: 28 psi
